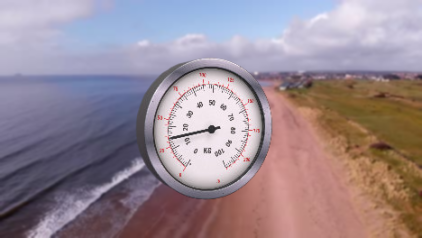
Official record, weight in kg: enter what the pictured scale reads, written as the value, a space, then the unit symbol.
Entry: 15 kg
